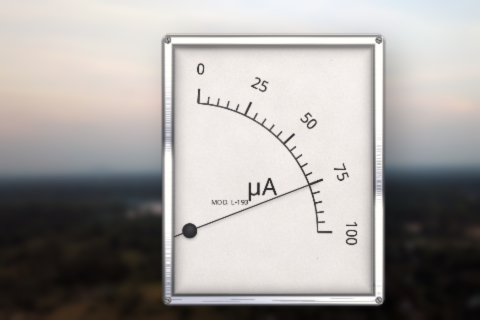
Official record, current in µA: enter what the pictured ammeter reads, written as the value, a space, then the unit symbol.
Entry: 75 µA
